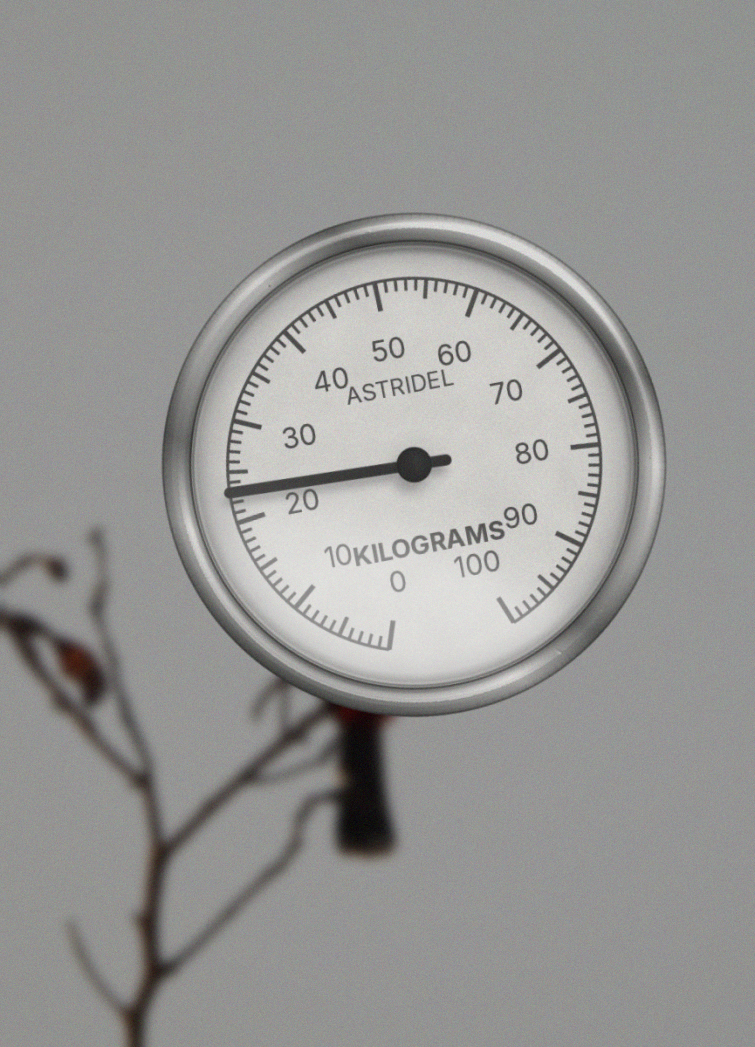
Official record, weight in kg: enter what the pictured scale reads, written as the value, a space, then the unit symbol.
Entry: 23 kg
